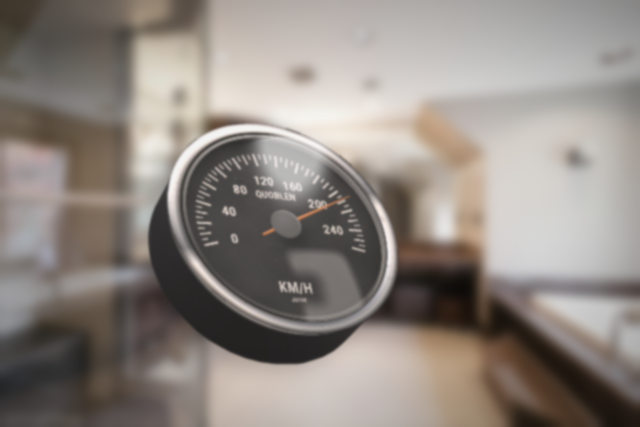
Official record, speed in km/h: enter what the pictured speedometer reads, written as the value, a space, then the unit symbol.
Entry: 210 km/h
